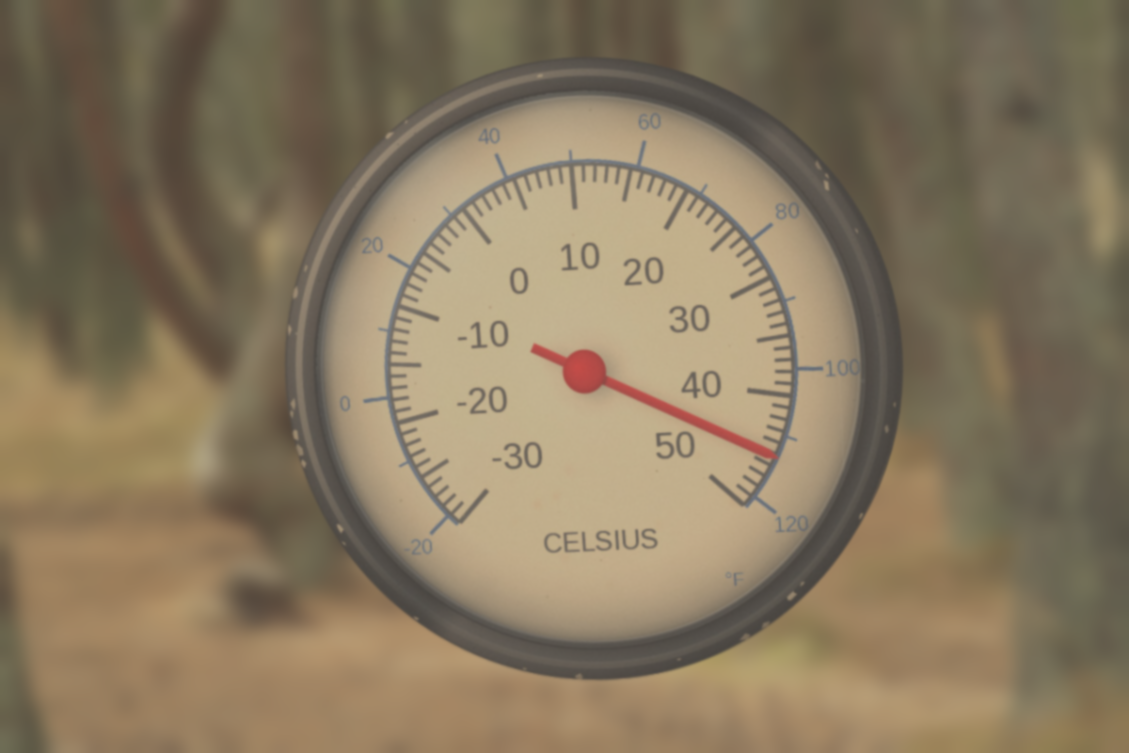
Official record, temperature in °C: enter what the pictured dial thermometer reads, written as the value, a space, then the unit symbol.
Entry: 45 °C
